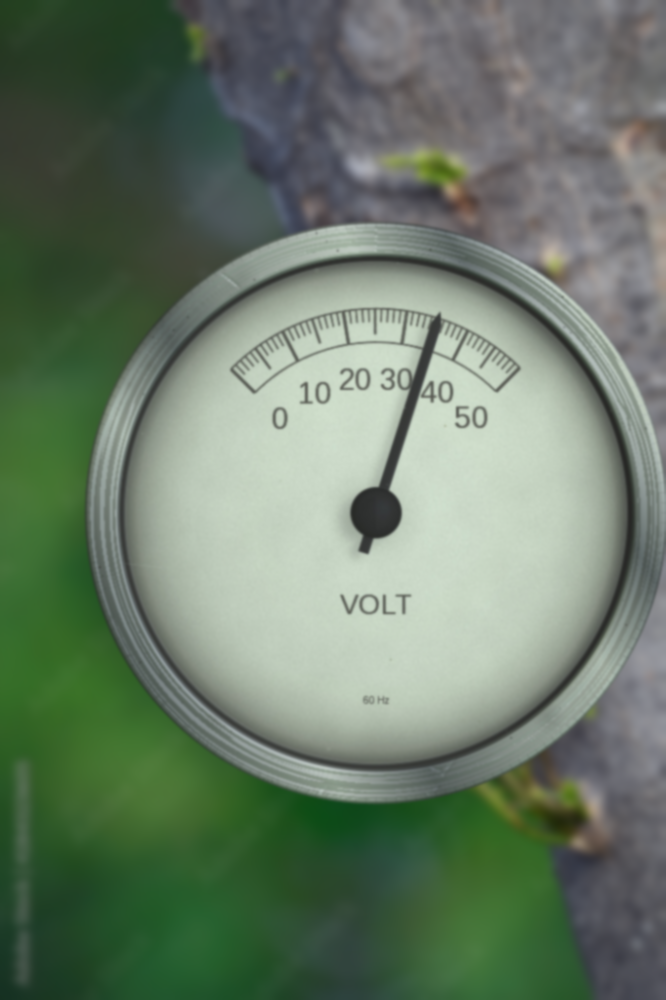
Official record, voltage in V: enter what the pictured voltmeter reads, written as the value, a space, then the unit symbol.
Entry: 35 V
